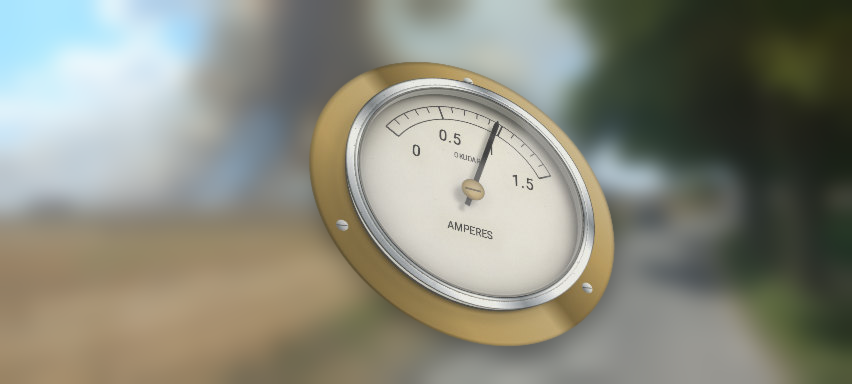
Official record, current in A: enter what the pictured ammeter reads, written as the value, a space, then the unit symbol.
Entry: 0.95 A
